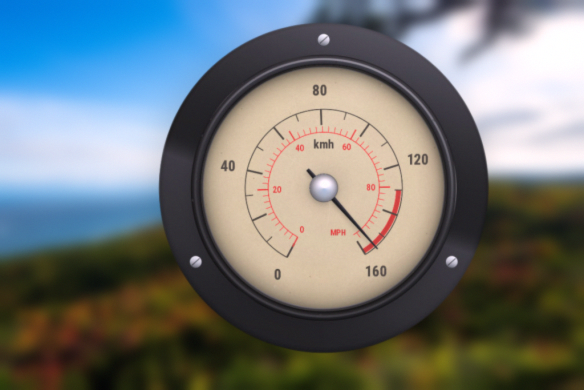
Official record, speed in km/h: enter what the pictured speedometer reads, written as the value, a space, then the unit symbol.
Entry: 155 km/h
